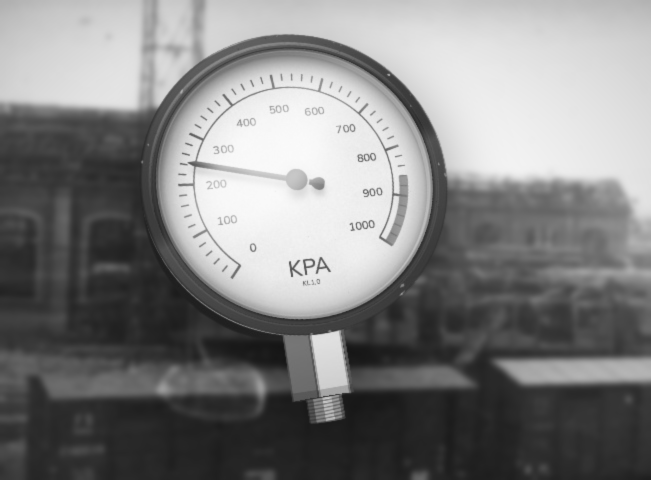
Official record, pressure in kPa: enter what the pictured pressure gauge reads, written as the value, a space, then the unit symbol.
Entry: 240 kPa
